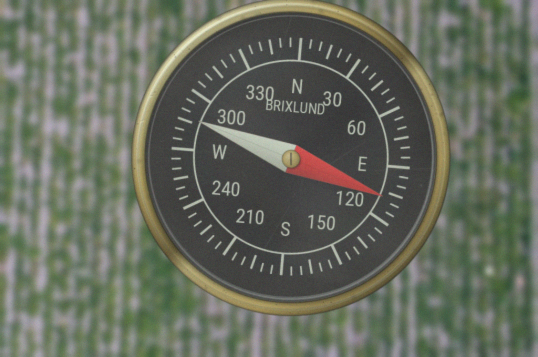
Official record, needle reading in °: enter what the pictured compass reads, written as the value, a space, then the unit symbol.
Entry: 107.5 °
